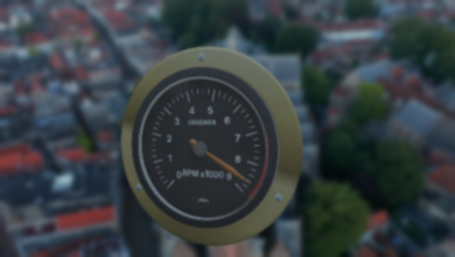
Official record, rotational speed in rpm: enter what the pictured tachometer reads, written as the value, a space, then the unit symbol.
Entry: 8600 rpm
